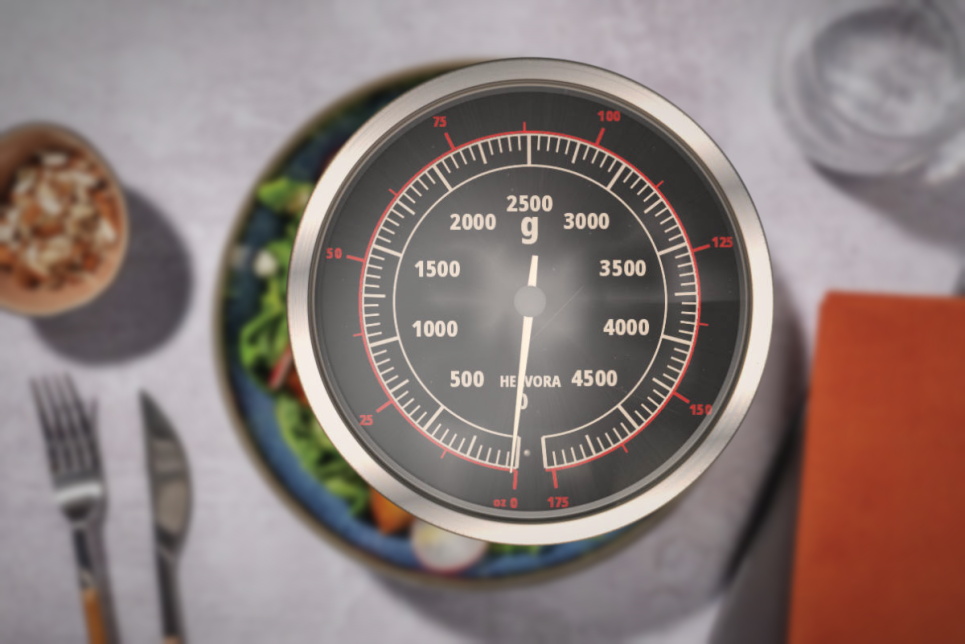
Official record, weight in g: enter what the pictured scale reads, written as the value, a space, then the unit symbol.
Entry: 25 g
